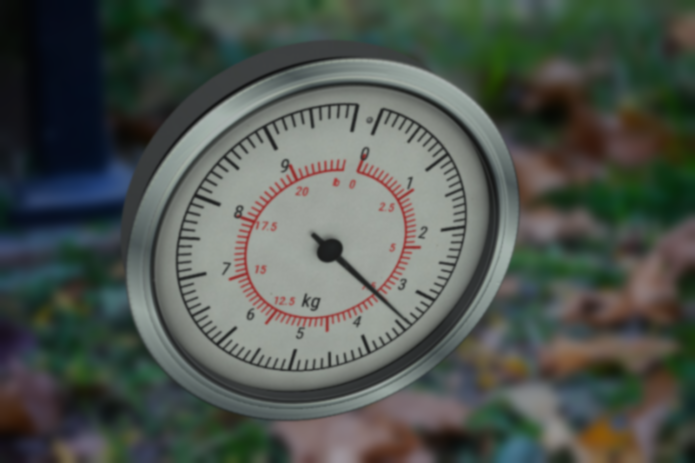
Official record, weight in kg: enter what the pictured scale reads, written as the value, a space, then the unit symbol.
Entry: 3.4 kg
